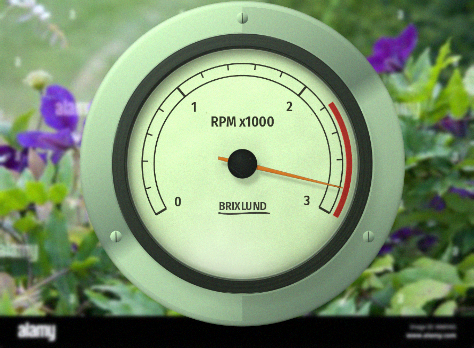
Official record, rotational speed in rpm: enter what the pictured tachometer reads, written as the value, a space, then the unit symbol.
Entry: 2800 rpm
